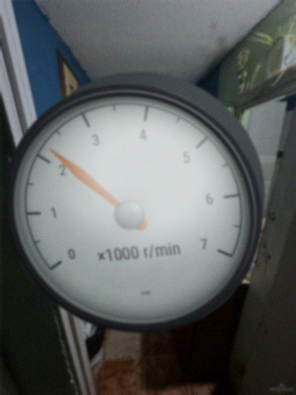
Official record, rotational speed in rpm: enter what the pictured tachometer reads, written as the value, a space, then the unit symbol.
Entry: 2250 rpm
